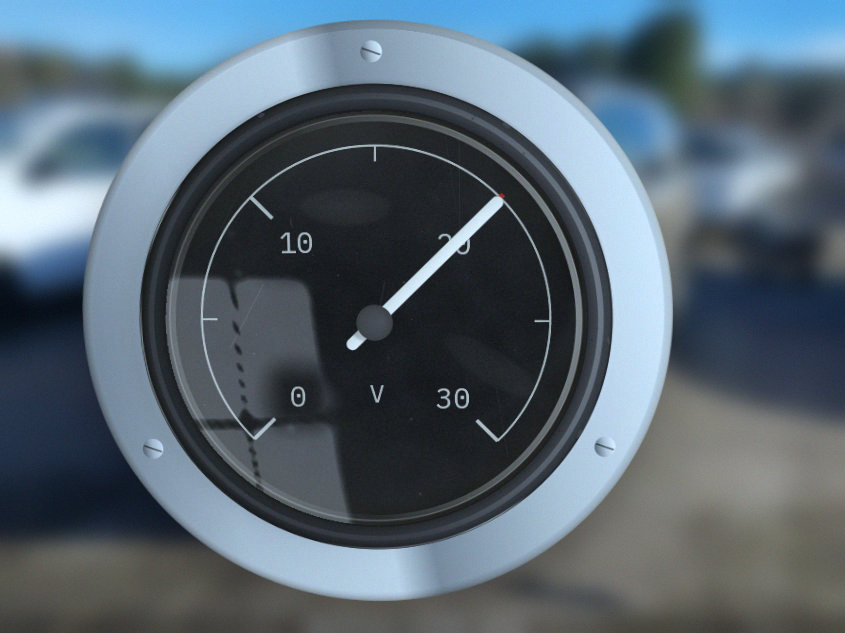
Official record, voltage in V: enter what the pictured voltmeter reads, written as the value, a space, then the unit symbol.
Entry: 20 V
